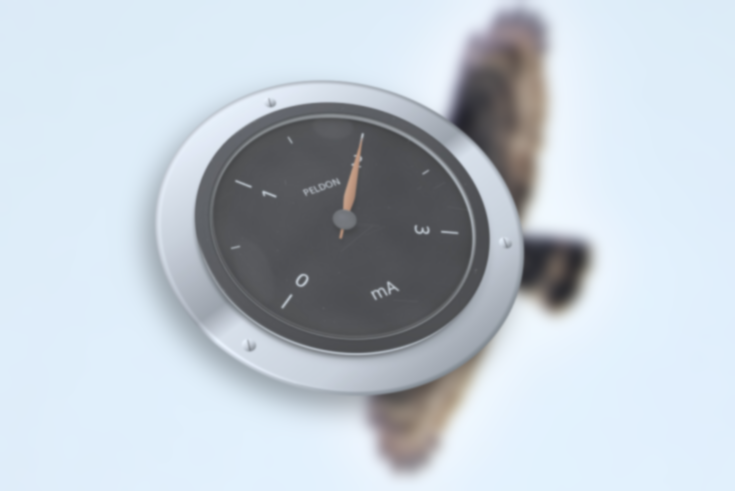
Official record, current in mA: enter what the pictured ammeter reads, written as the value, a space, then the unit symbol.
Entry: 2 mA
